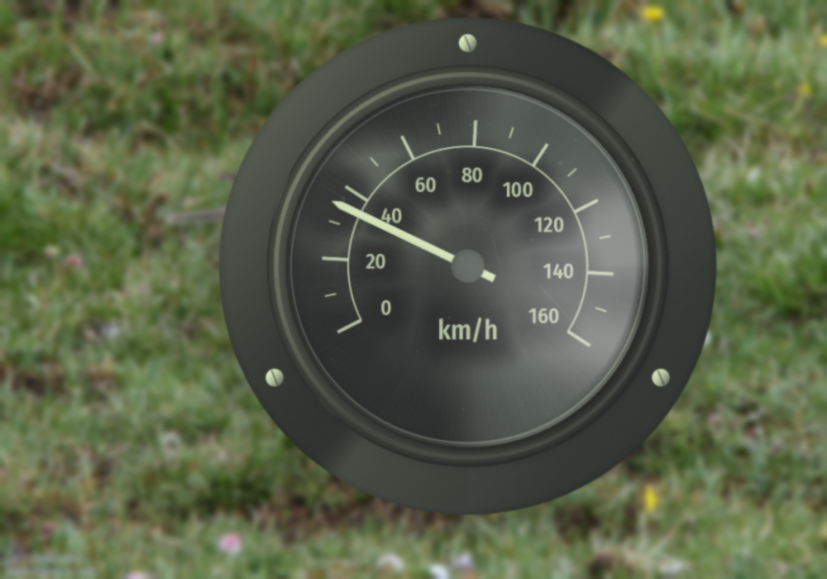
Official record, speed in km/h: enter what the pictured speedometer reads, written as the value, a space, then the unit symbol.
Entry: 35 km/h
